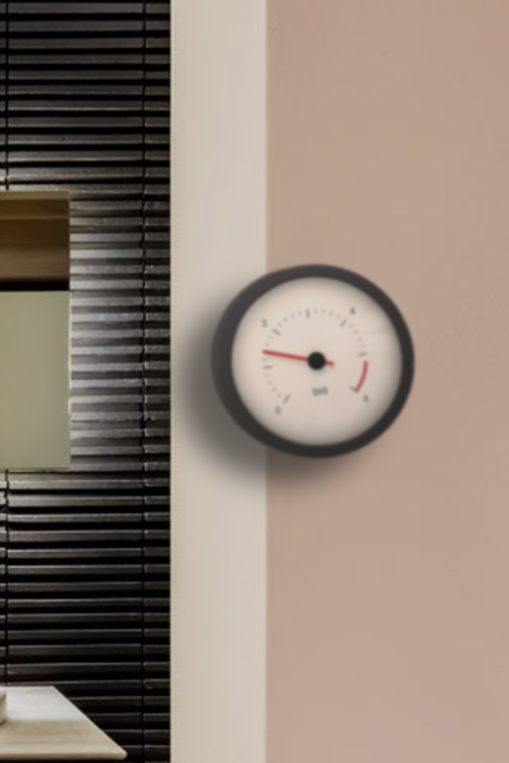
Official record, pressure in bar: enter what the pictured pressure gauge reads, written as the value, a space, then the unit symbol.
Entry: 1.4 bar
